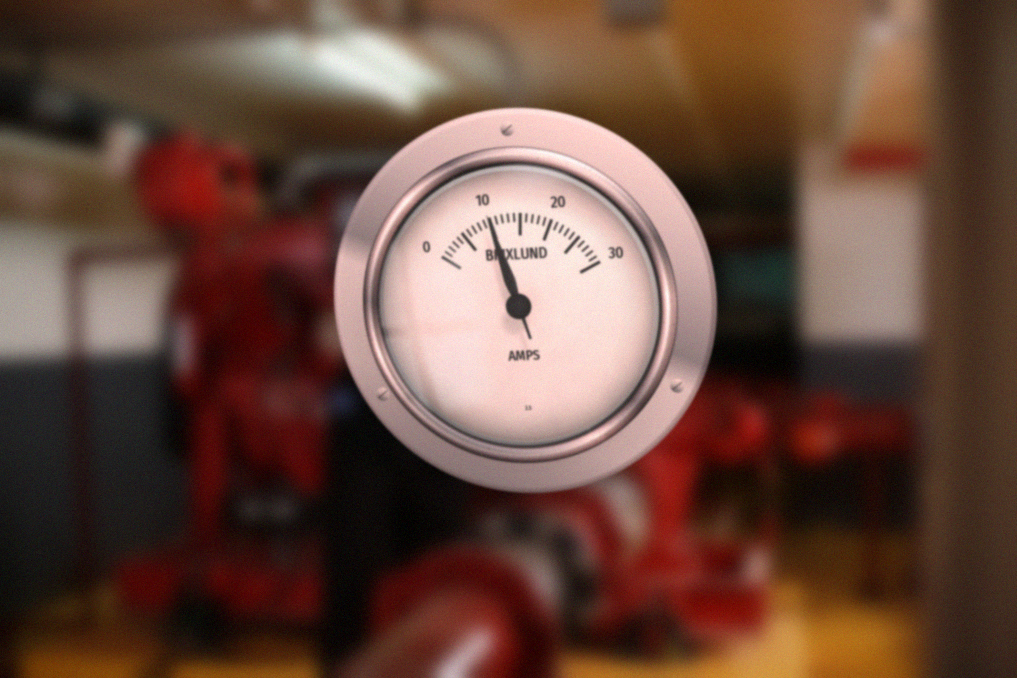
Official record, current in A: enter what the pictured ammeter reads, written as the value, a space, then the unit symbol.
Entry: 10 A
